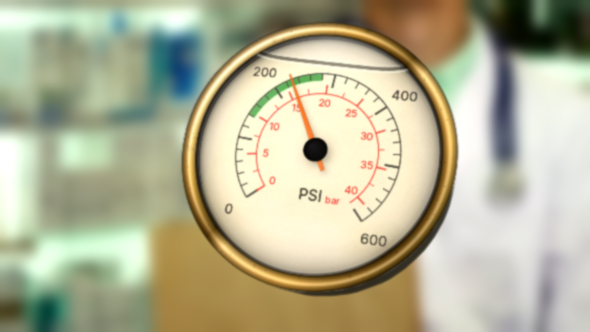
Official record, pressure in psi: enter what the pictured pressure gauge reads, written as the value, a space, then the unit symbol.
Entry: 230 psi
